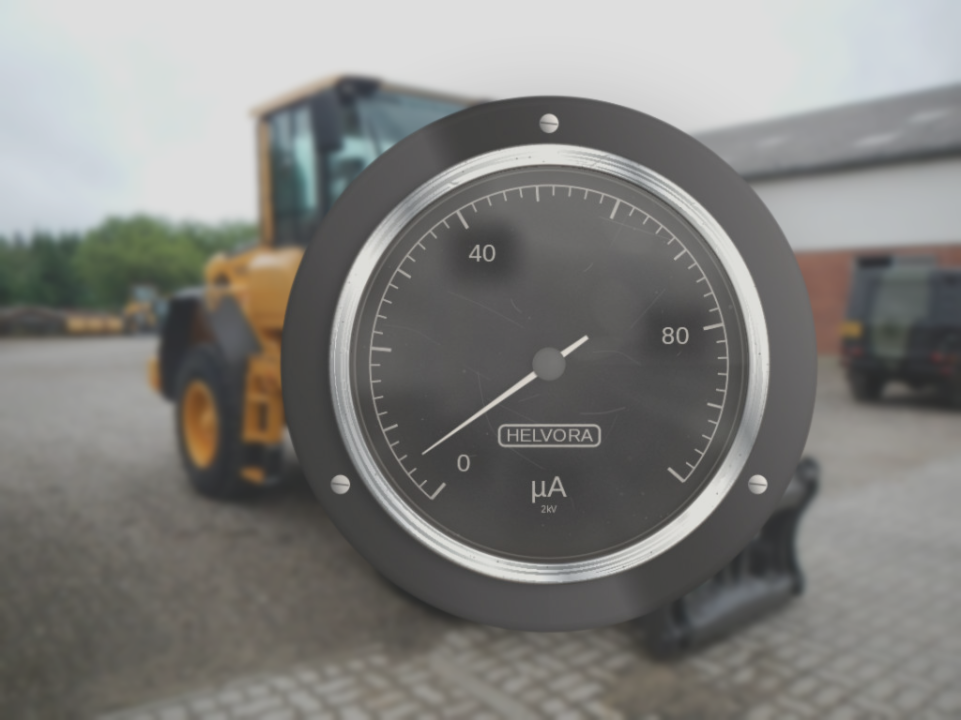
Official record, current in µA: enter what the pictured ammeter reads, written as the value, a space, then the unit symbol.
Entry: 5 µA
